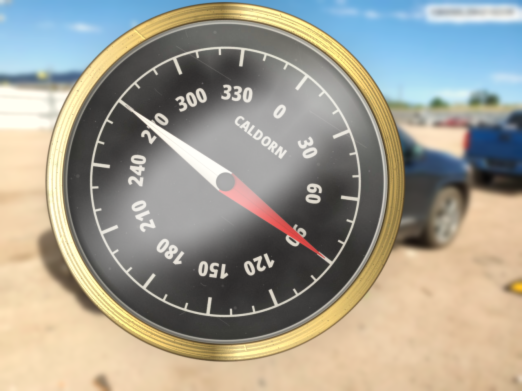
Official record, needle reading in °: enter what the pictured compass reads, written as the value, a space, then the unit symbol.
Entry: 90 °
